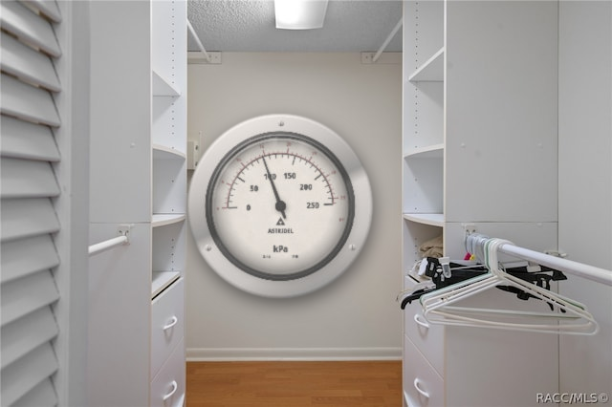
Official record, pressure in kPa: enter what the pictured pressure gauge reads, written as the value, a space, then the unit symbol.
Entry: 100 kPa
